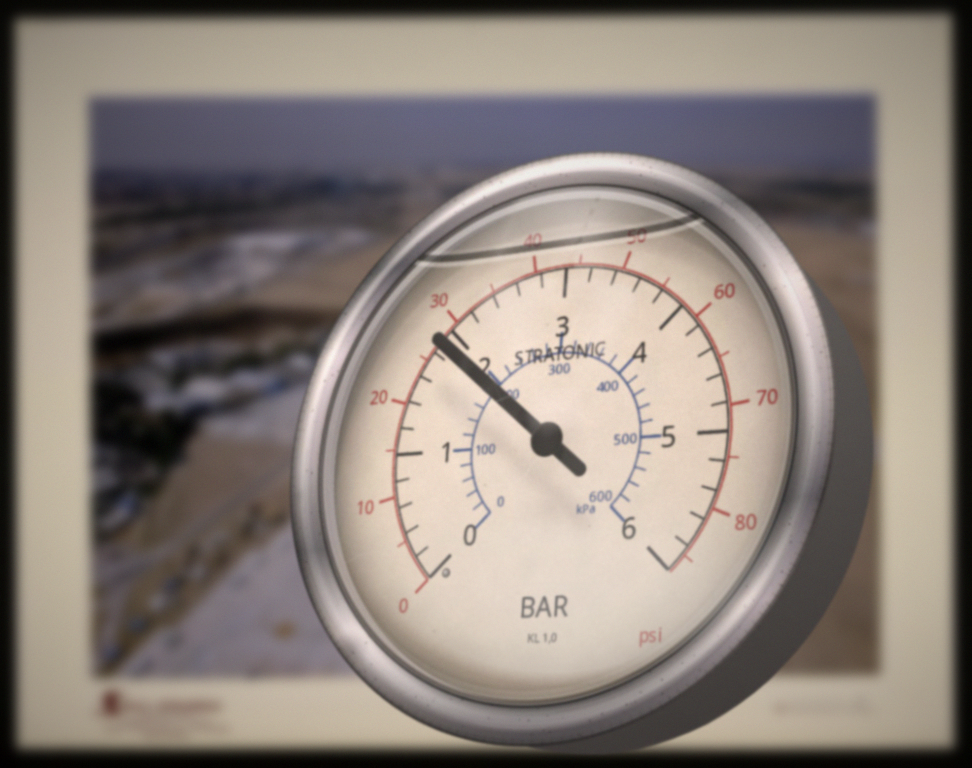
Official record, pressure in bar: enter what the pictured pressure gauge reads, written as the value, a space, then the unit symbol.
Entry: 1.9 bar
